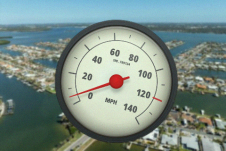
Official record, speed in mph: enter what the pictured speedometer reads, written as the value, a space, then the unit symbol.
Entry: 5 mph
